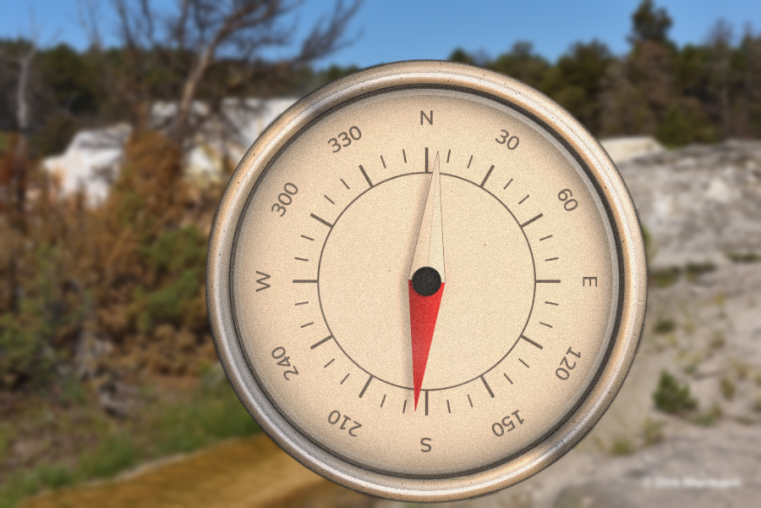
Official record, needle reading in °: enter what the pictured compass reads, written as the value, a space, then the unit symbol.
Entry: 185 °
